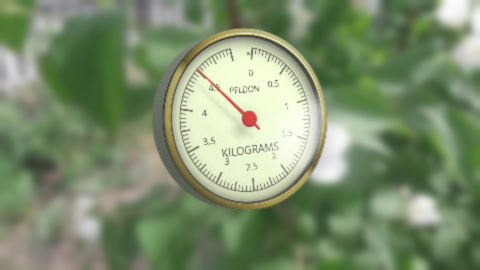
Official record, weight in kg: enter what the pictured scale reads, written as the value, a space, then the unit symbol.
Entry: 4.5 kg
